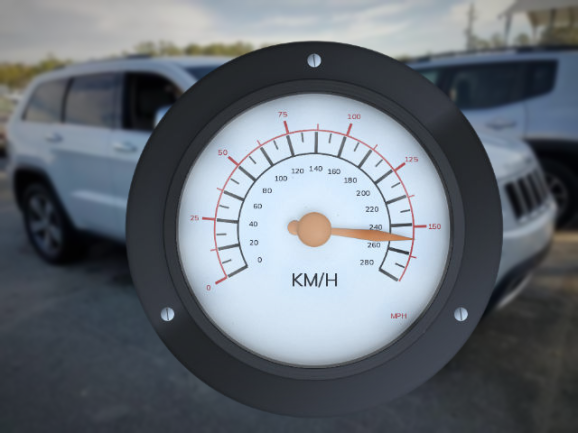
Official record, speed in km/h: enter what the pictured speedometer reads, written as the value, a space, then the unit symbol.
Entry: 250 km/h
